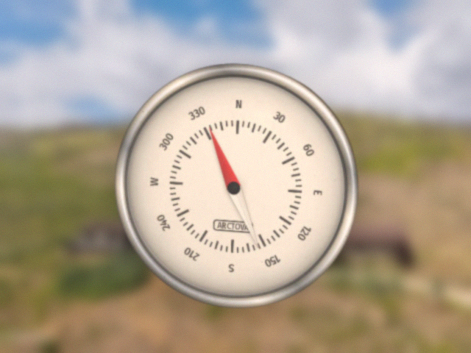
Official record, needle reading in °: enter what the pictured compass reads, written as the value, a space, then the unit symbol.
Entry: 335 °
